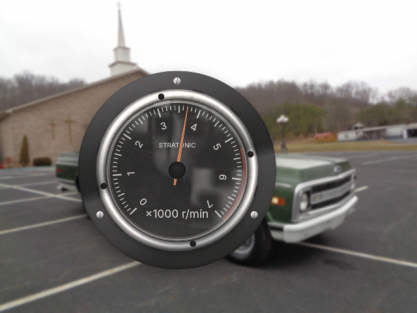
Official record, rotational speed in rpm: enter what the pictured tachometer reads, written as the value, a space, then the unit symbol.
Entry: 3700 rpm
